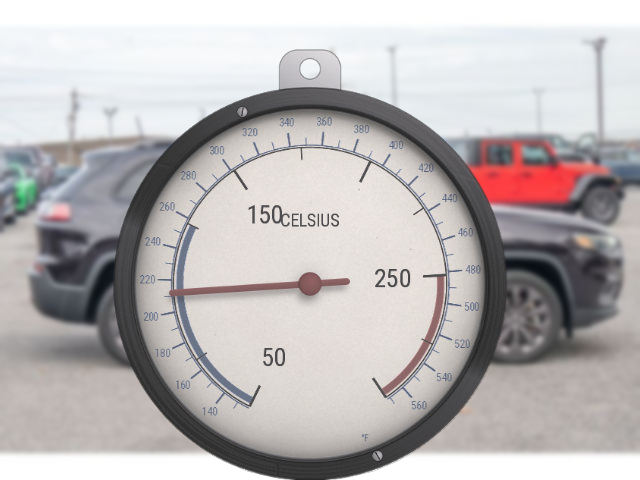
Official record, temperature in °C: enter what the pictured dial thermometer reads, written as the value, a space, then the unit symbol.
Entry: 100 °C
